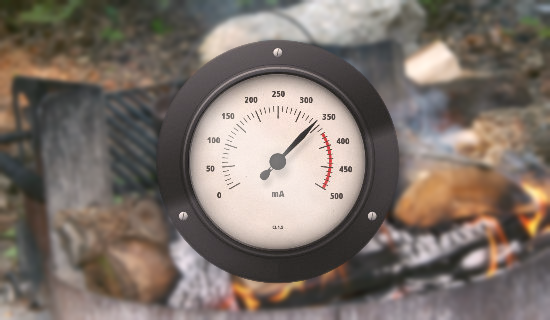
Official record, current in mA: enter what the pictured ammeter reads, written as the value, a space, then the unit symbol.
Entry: 340 mA
